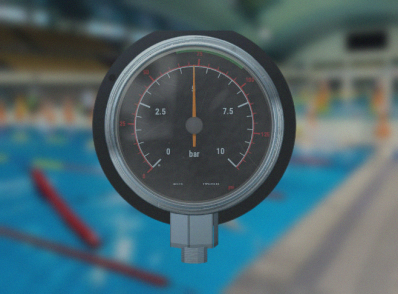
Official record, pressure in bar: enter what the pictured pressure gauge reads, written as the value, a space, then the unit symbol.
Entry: 5 bar
